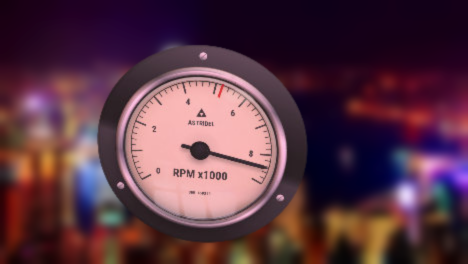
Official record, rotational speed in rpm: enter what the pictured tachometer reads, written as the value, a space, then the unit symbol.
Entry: 8400 rpm
